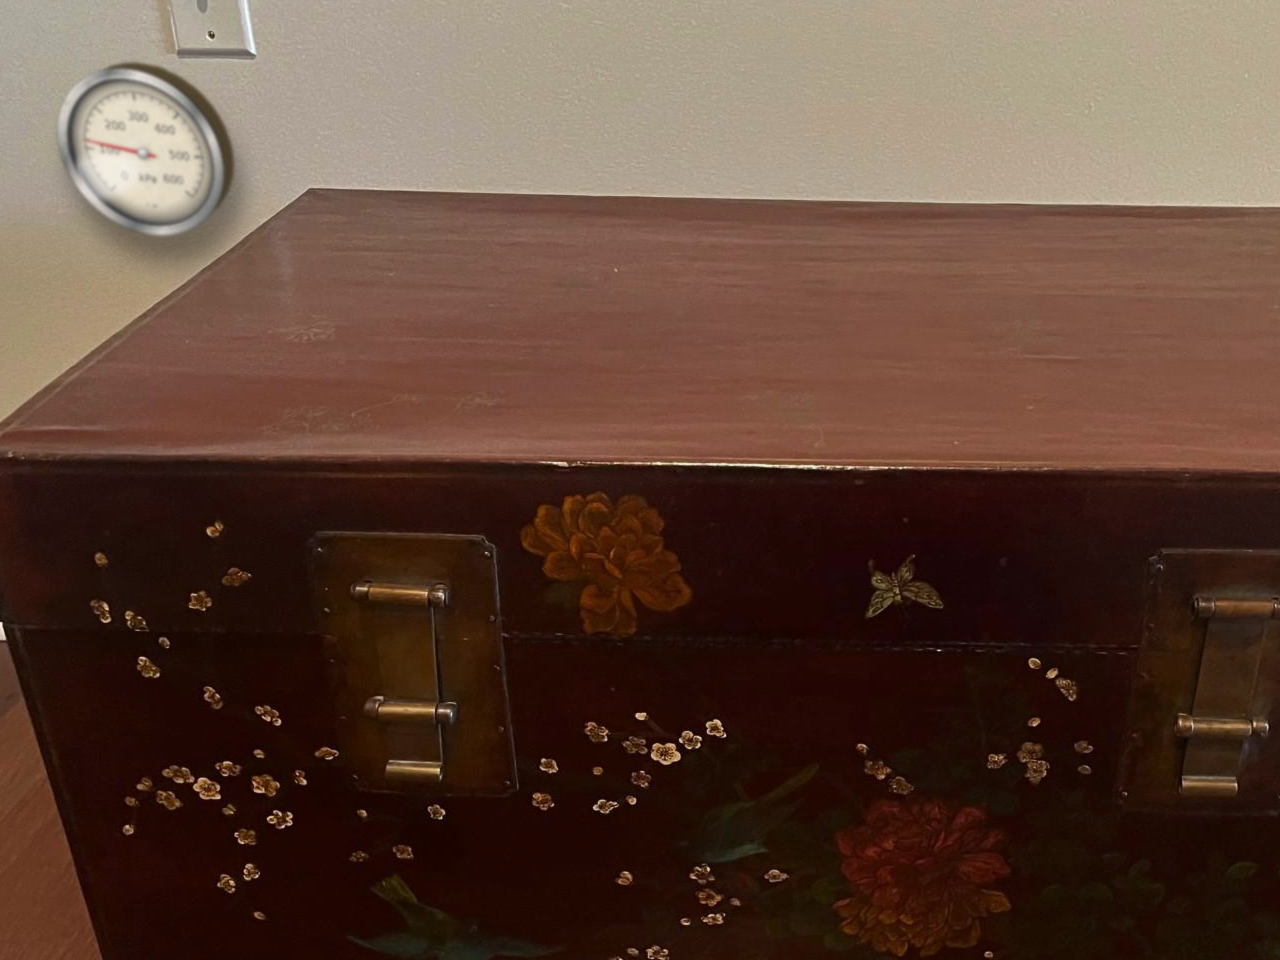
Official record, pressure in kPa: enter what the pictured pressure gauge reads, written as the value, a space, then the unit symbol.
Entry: 120 kPa
